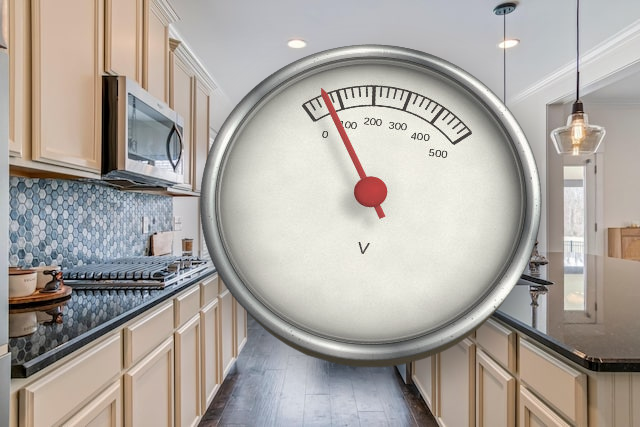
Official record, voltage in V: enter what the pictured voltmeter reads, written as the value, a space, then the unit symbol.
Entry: 60 V
